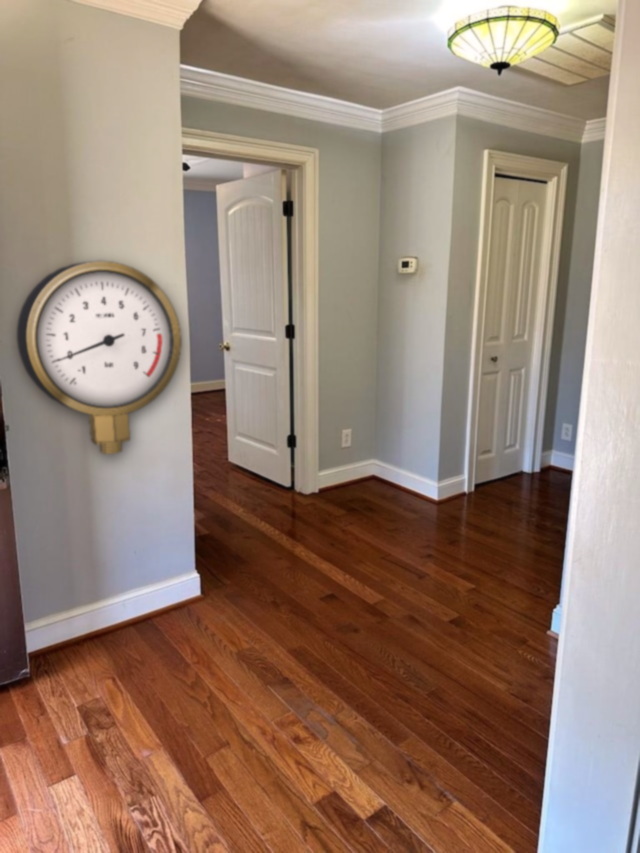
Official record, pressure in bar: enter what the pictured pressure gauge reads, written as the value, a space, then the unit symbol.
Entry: 0 bar
